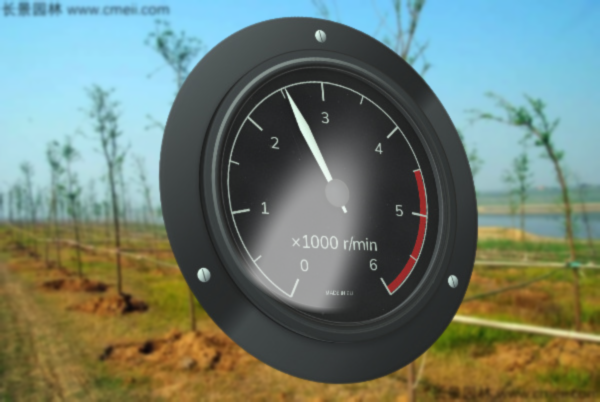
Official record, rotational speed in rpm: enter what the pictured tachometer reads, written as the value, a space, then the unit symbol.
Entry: 2500 rpm
